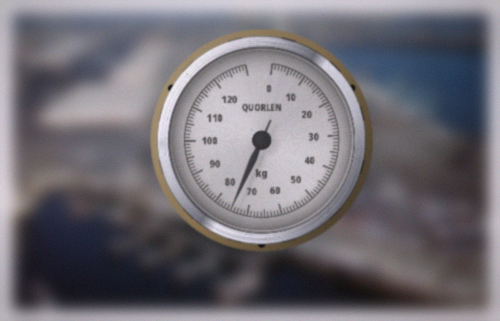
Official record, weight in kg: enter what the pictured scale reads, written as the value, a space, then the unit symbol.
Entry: 75 kg
